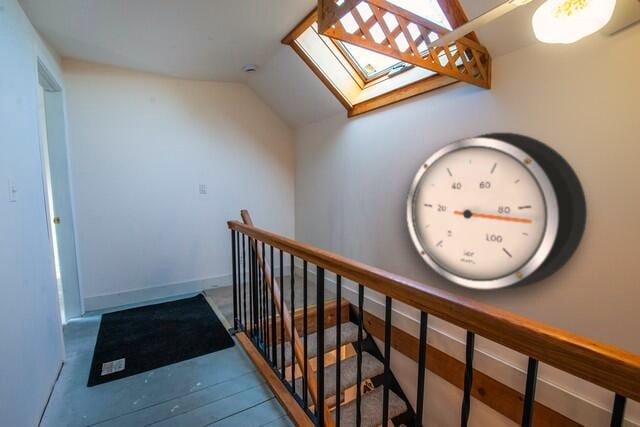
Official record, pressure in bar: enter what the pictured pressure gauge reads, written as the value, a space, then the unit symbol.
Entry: 85 bar
